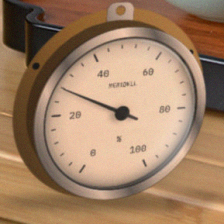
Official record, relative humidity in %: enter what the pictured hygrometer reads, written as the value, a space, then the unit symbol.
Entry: 28 %
